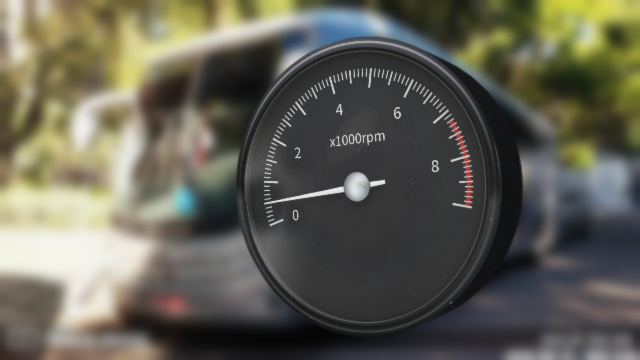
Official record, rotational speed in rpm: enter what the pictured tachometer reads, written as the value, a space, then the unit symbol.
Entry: 500 rpm
